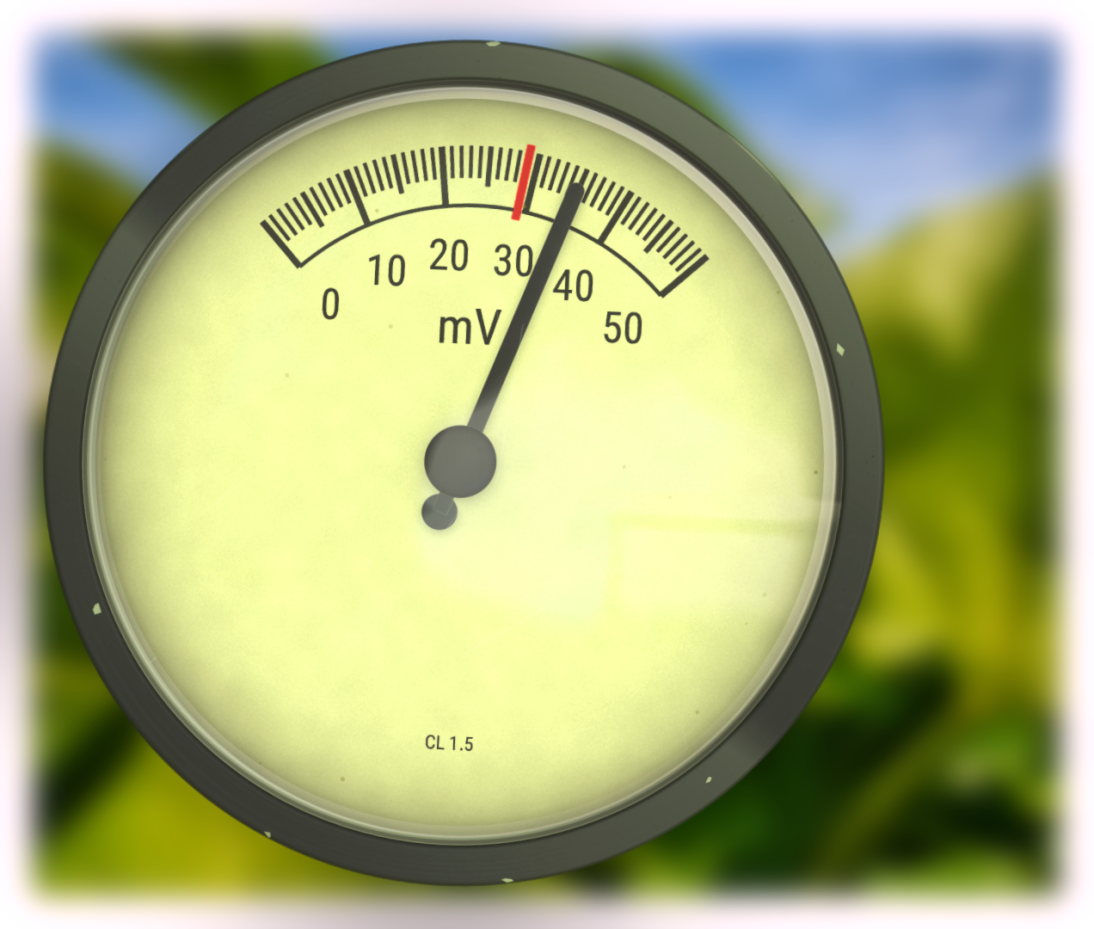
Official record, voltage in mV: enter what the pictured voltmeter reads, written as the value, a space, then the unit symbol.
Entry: 35 mV
